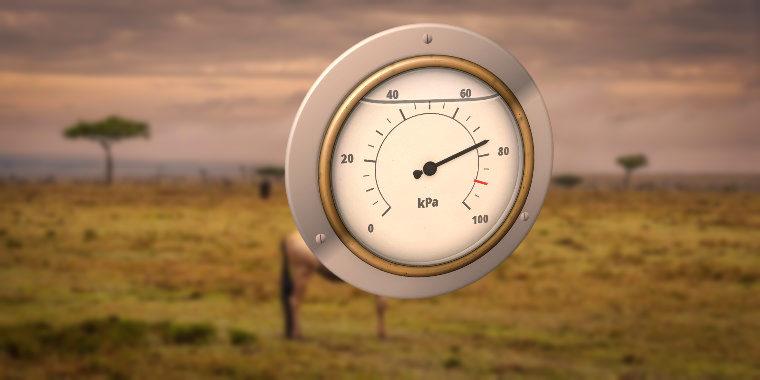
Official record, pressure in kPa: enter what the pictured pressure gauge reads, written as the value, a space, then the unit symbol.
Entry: 75 kPa
